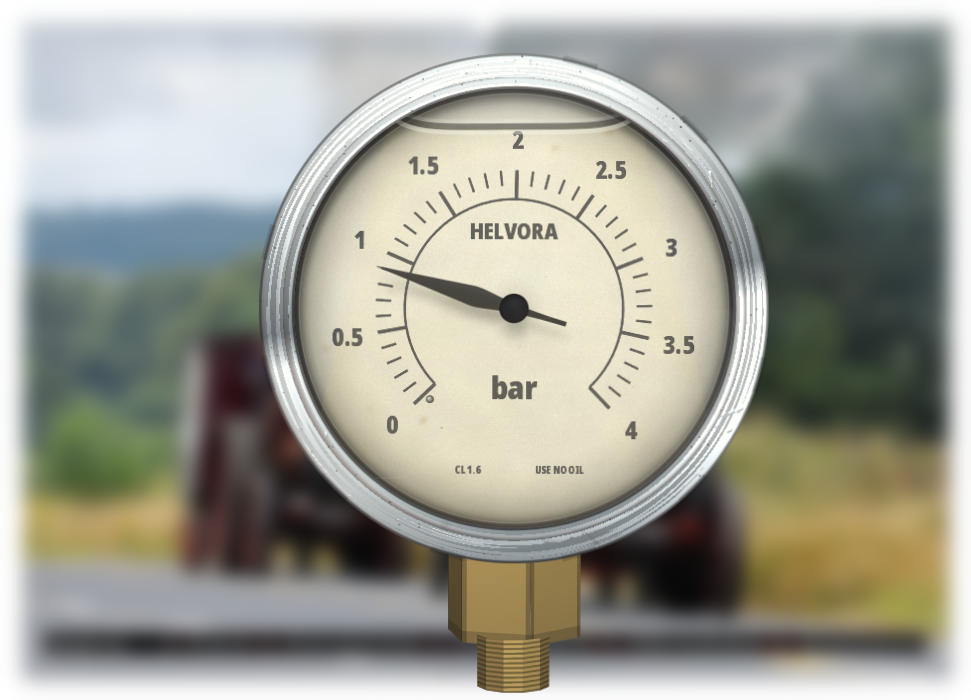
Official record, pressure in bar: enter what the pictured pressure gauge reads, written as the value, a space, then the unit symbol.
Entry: 0.9 bar
